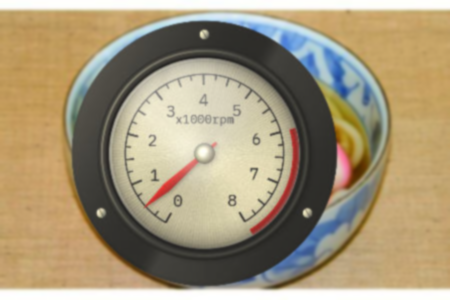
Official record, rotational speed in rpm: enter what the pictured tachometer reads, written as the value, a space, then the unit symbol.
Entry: 500 rpm
